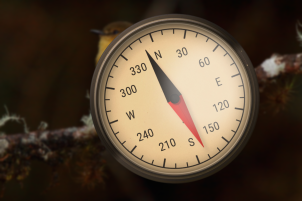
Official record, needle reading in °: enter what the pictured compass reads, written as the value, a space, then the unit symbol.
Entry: 170 °
